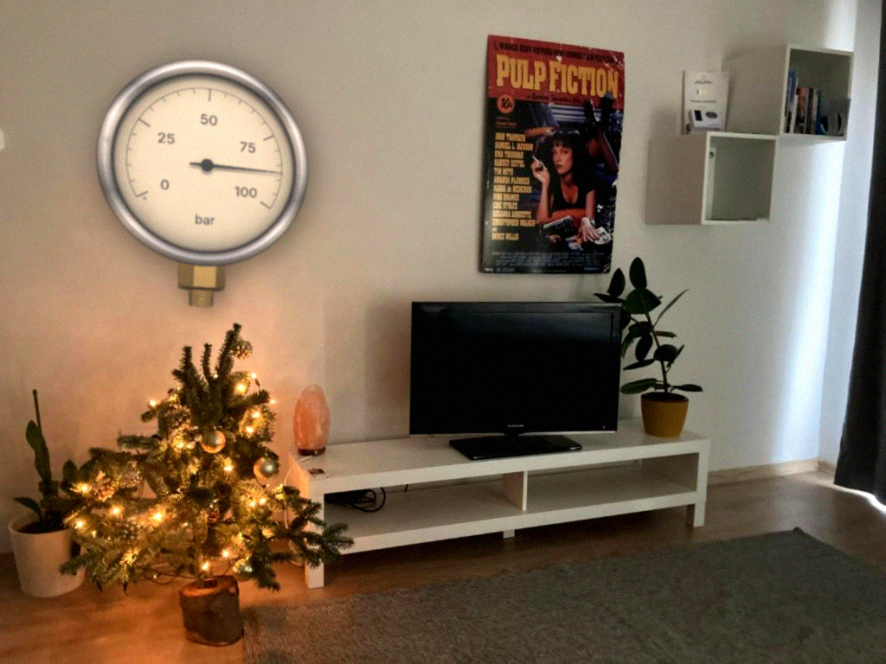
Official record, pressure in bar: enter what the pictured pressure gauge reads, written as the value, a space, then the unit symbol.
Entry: 87.5 bar
